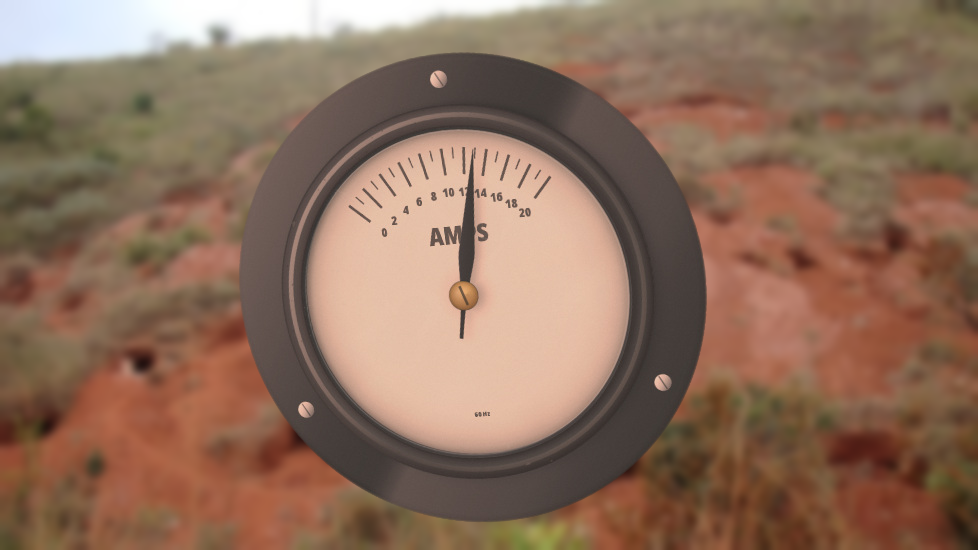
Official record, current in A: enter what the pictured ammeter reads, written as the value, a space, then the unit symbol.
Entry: 13 A
